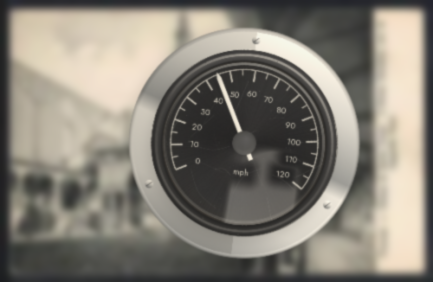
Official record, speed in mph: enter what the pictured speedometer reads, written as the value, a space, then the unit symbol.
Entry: 45 mph
